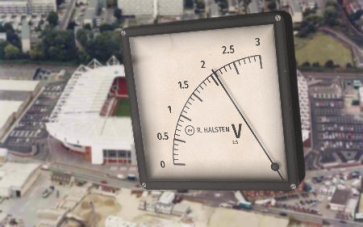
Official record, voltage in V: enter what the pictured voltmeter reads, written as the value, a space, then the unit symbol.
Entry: 2.1 V
